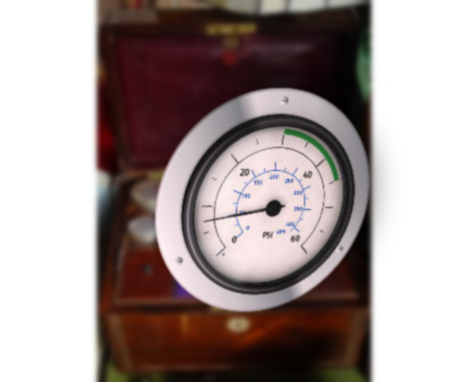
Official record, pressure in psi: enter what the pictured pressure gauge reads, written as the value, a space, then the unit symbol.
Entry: 7.5 psi
